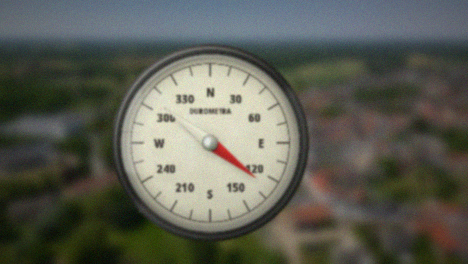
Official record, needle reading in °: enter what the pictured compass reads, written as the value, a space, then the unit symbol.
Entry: 127.5 °
